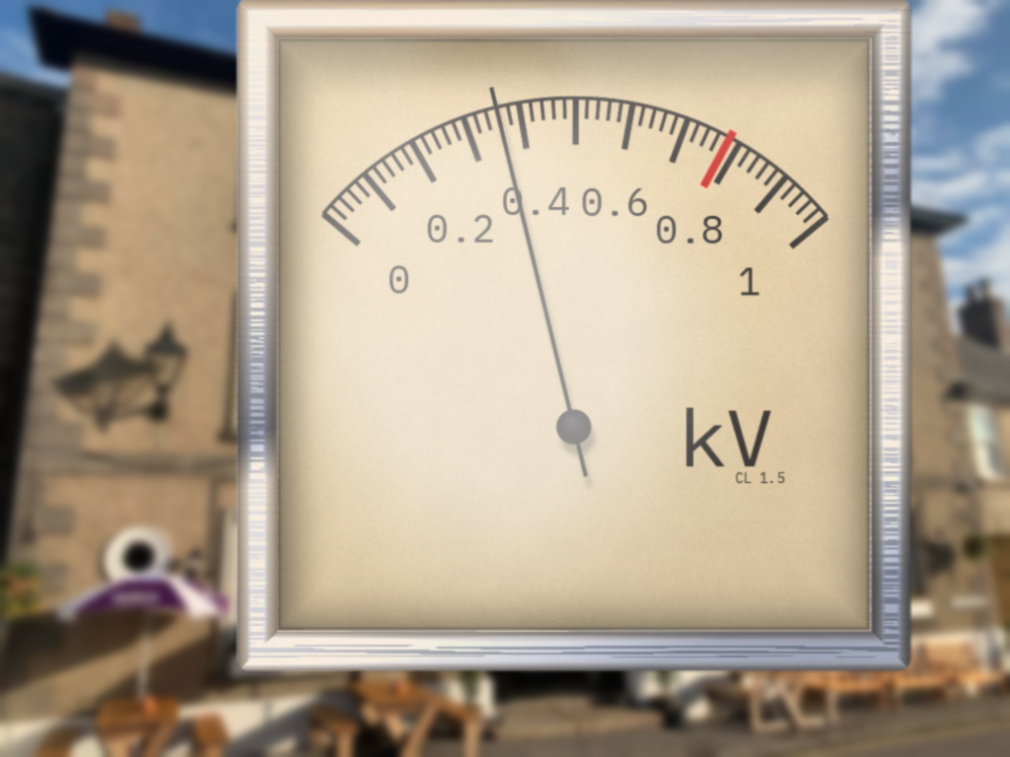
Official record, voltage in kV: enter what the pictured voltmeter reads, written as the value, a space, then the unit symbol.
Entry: 0.36 kV
